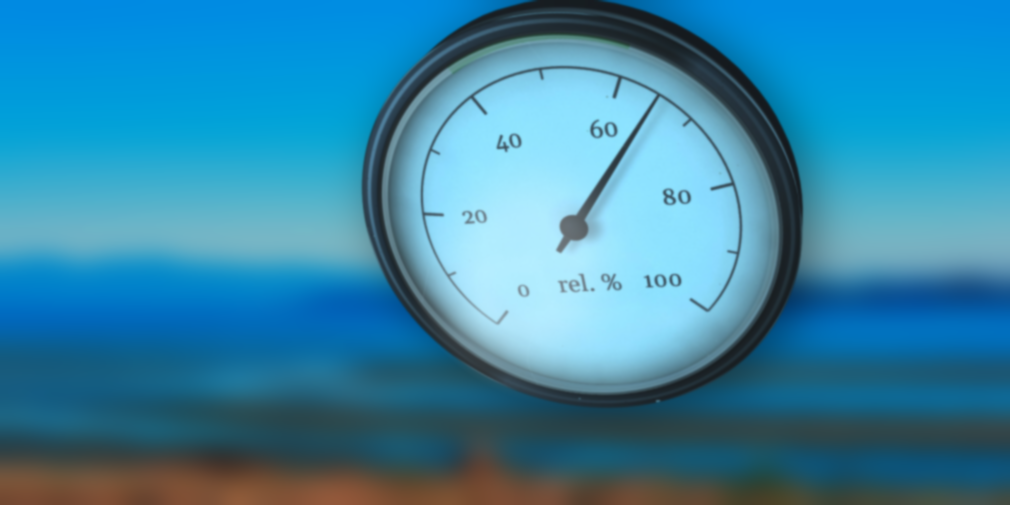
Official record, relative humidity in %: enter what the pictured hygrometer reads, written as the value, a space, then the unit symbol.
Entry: 65 %
